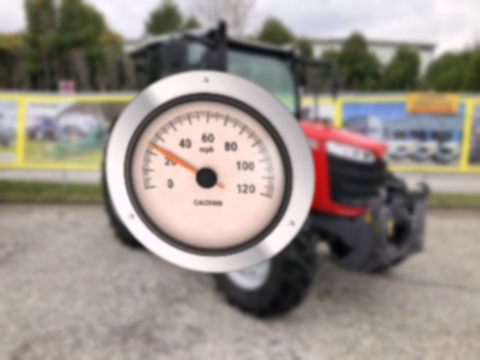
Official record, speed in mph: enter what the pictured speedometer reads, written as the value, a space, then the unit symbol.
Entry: 25 mph
